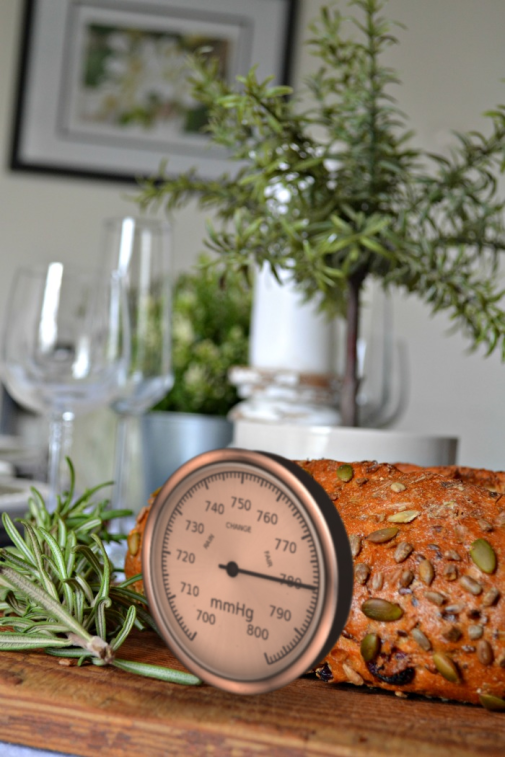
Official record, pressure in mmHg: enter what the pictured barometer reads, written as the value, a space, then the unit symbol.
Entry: 780 mmHg
